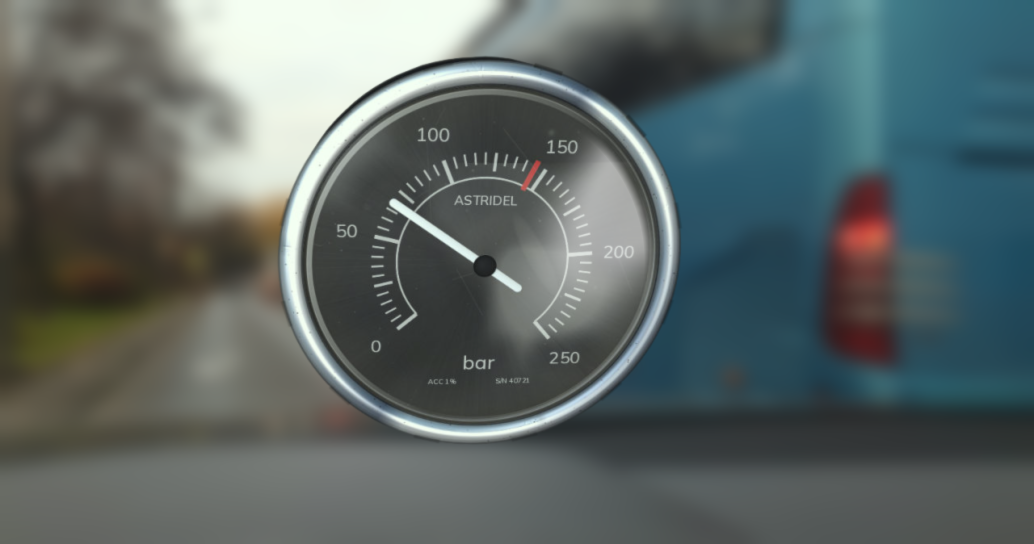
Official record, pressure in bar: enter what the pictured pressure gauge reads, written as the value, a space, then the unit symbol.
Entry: 70 bar
